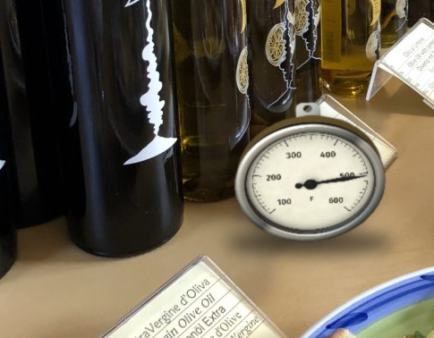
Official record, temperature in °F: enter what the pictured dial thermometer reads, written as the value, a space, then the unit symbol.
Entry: 500 °F
